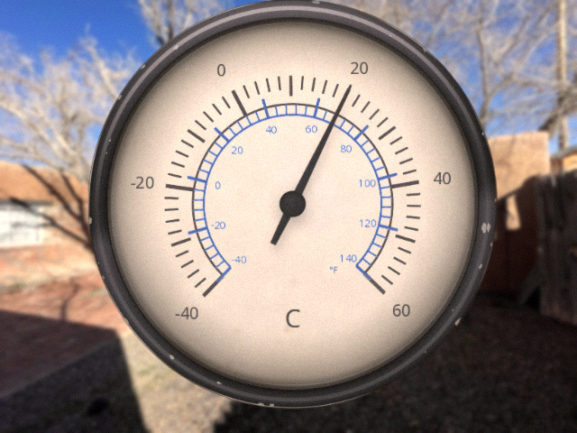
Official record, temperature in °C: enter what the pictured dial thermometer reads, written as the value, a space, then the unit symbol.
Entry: 20 °C
